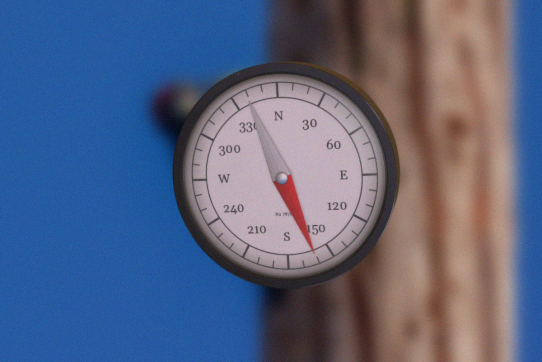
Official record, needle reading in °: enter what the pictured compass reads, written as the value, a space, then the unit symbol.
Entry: 160 °
